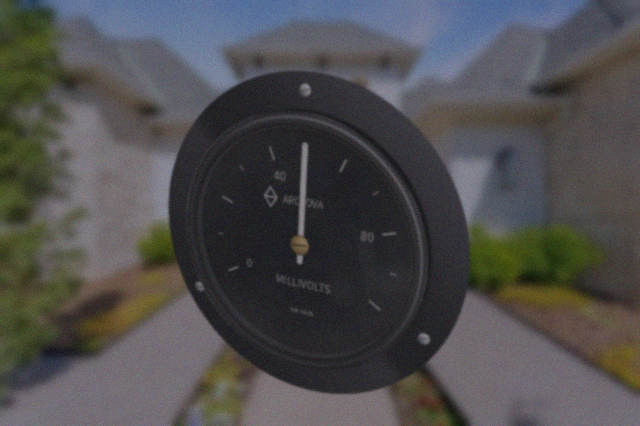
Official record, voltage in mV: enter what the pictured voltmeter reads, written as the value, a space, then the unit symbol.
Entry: 50 mV
